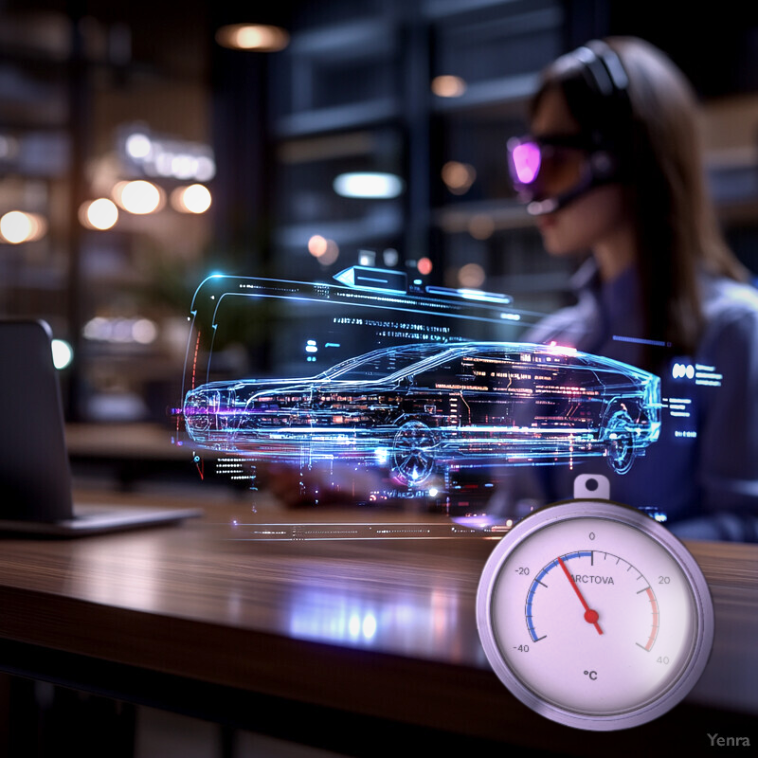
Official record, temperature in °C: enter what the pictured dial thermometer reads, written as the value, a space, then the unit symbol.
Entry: -10 °C
